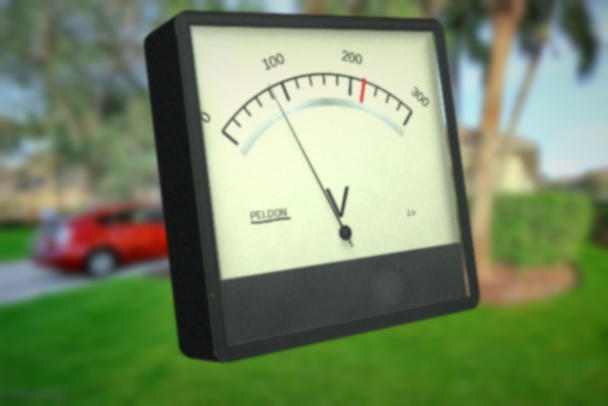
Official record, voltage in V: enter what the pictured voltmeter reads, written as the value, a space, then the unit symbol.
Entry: 80 V
